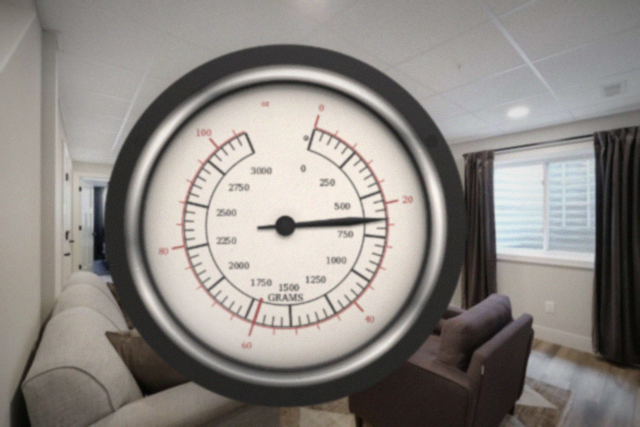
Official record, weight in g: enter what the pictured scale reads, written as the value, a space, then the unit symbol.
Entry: 650 g
